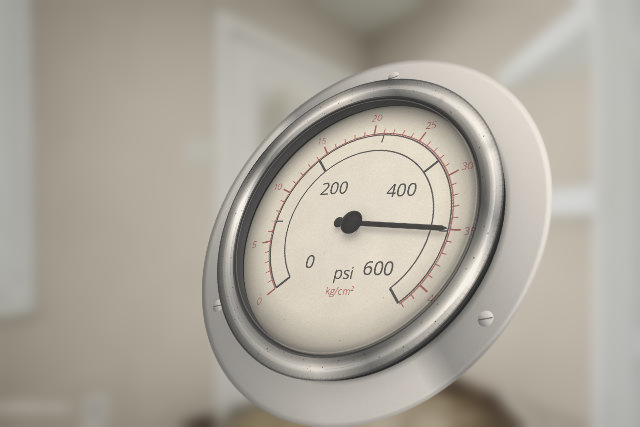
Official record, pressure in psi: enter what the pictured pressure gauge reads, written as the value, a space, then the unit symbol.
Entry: 500 psi
